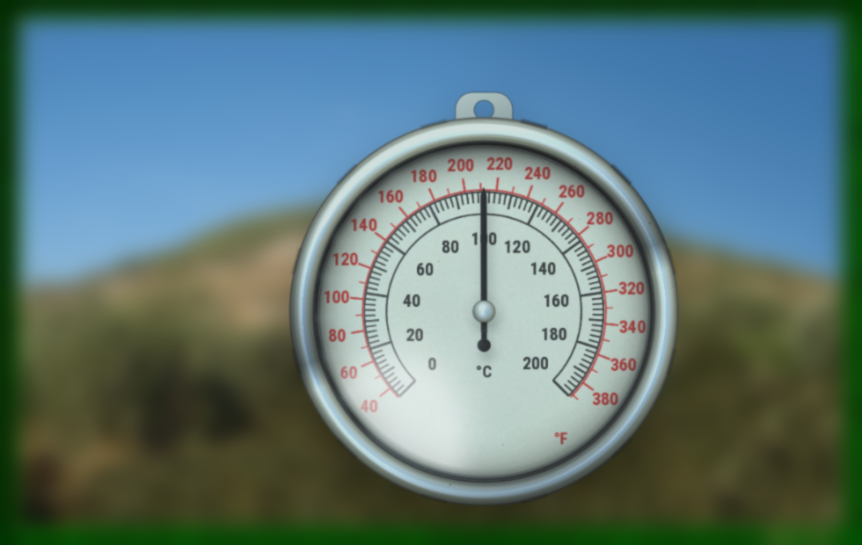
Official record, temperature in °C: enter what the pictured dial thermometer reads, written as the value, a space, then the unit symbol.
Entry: 100 °C
